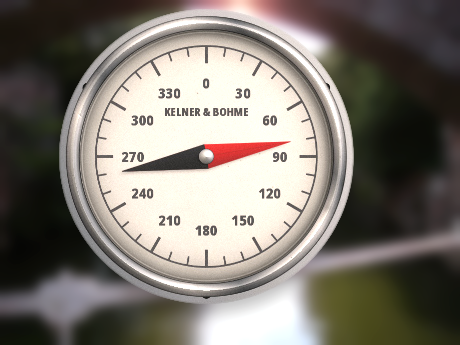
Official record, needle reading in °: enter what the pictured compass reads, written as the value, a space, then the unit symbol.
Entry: 80 °
